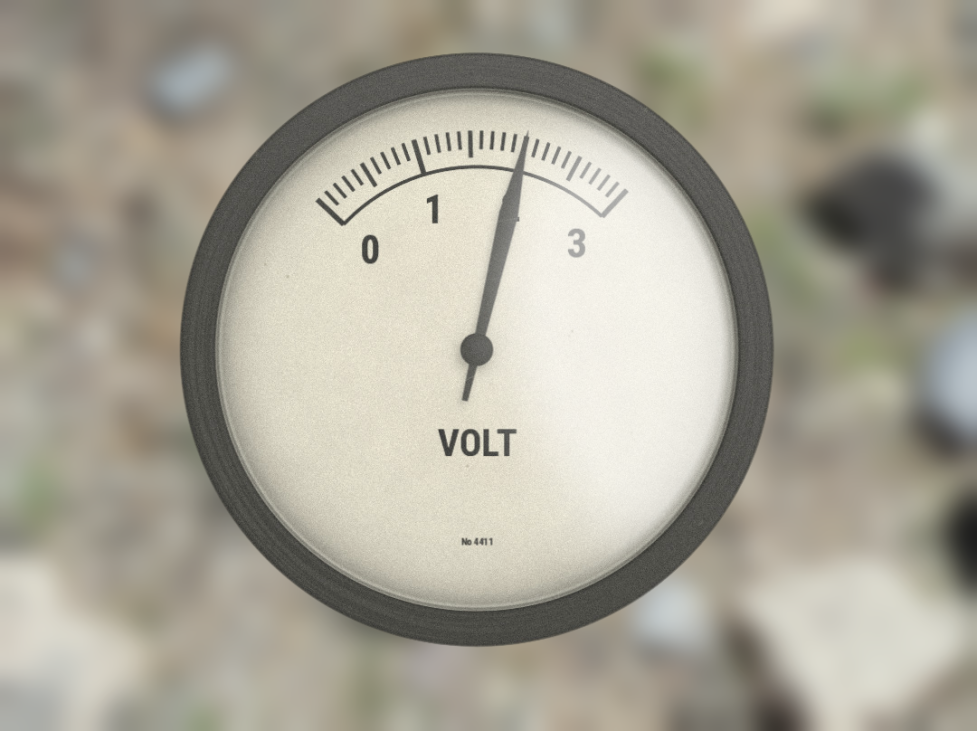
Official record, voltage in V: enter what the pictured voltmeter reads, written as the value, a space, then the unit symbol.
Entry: 2 V
